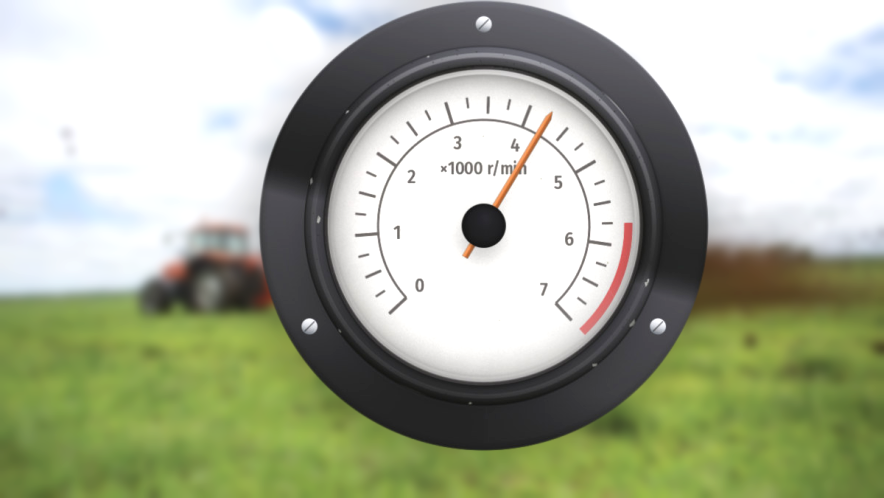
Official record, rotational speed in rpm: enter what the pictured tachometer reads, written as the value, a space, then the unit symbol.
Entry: 4250 rpm
